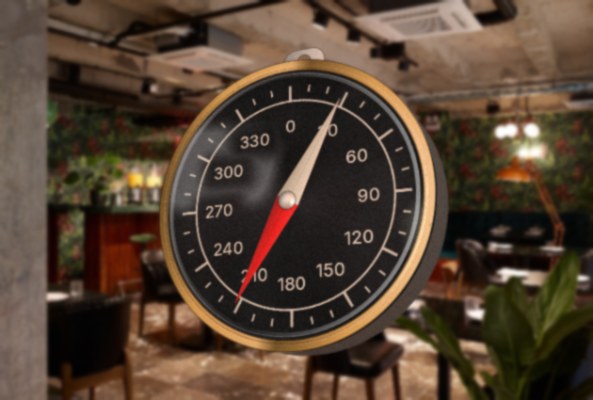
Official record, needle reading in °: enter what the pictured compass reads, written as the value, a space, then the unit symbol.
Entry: 210 °
